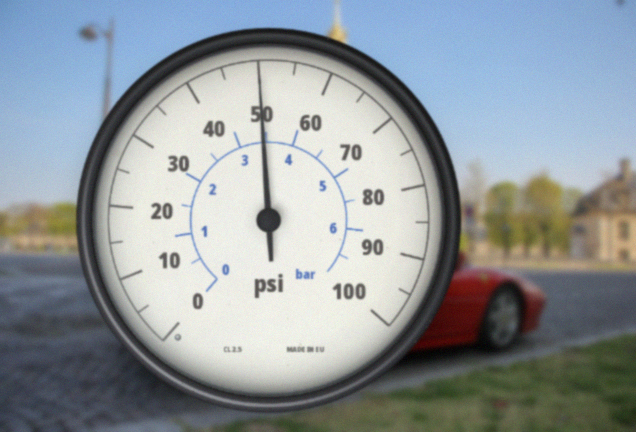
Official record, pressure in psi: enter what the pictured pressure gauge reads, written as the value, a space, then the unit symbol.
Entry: 50 psi
